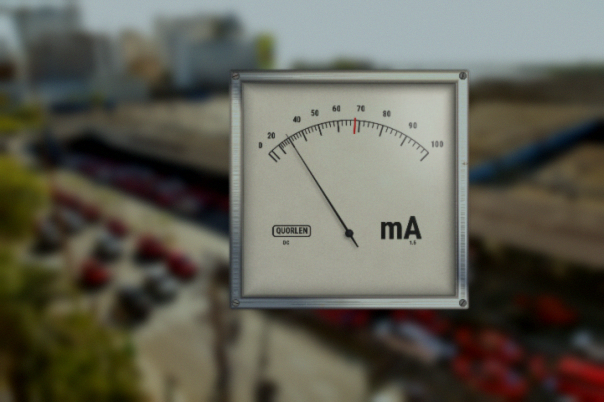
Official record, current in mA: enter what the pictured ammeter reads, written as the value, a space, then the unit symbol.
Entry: 30 mA
